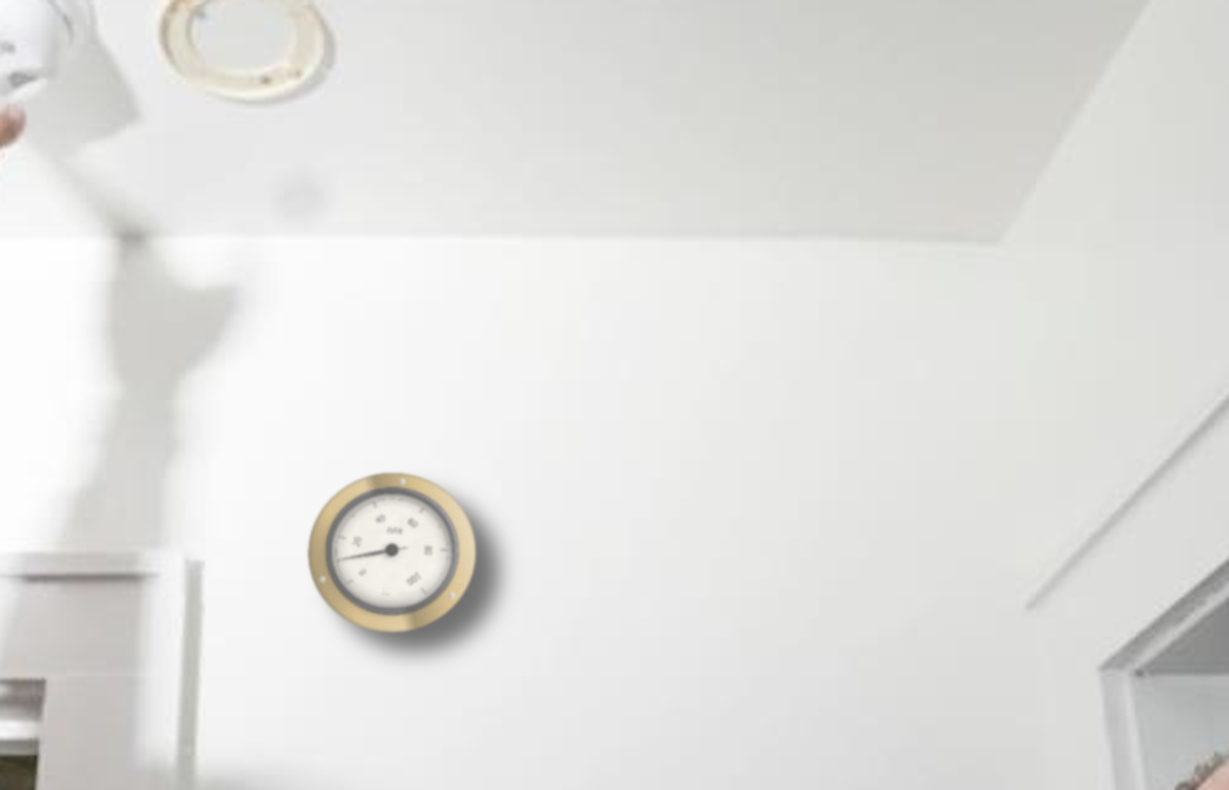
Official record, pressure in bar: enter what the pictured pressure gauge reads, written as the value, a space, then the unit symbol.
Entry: 10 bar
